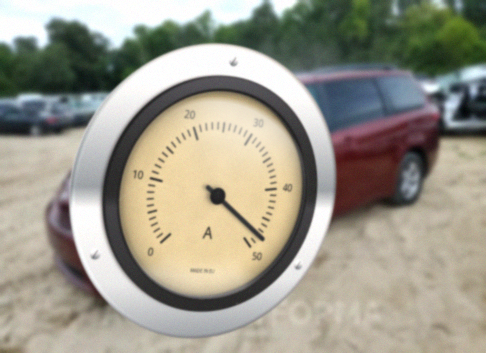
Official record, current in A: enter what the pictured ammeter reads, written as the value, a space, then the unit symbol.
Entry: 48 A
